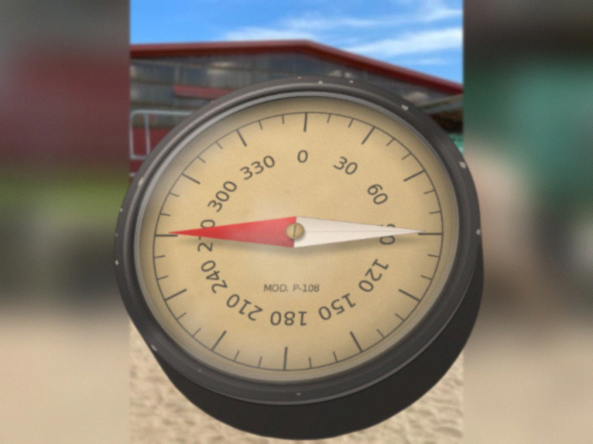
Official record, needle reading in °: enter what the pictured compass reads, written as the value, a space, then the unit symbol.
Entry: 270 °
